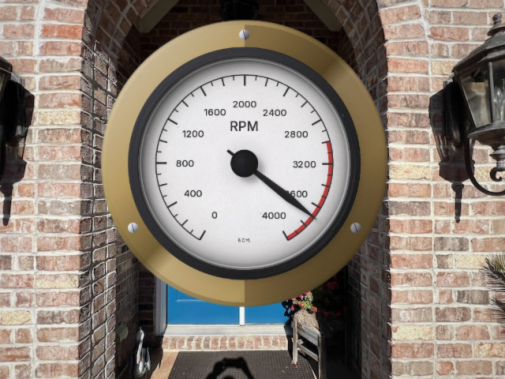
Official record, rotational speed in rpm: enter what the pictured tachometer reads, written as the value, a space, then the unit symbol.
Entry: 3700 rpm
